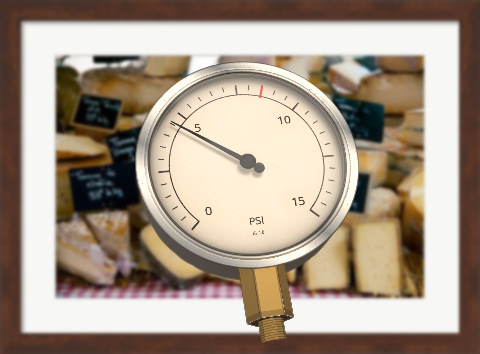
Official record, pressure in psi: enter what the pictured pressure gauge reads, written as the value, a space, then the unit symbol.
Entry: 4.5 psi
